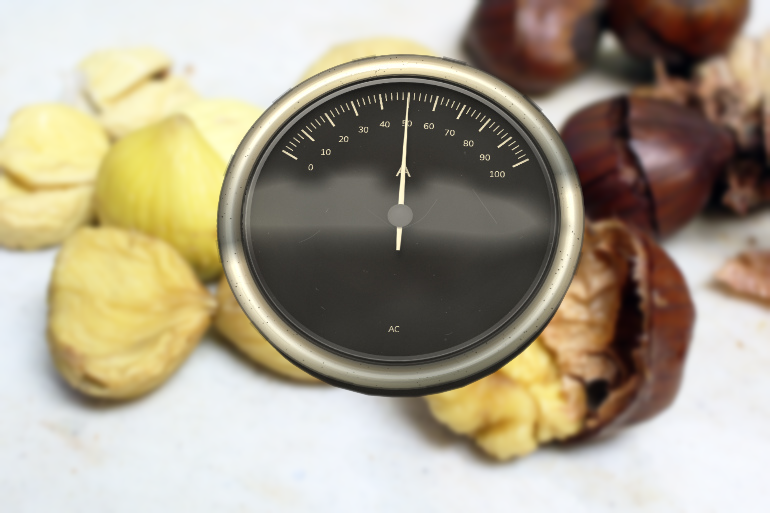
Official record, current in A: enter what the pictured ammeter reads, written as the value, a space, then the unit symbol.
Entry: 50 A
